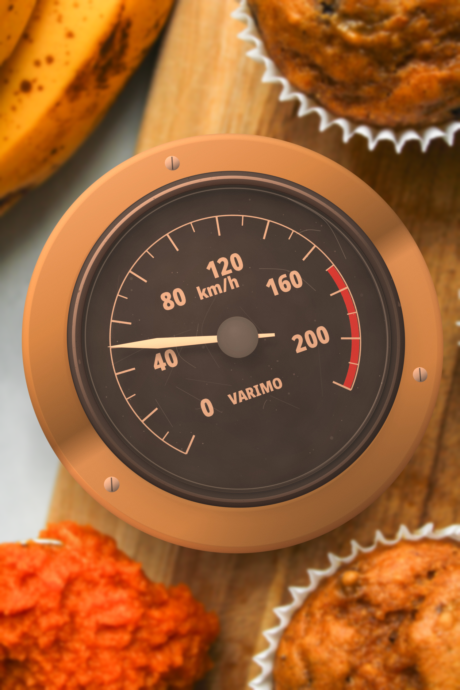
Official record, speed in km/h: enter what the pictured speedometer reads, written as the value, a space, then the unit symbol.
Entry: 50 km/h
